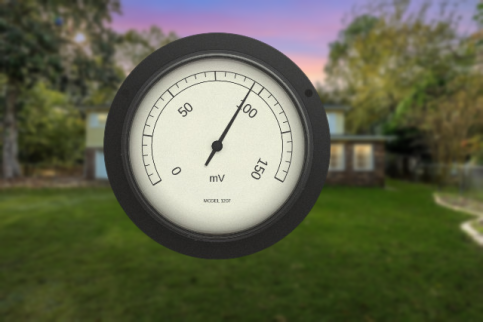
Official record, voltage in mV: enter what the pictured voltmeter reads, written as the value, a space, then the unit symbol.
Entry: 95 mV
